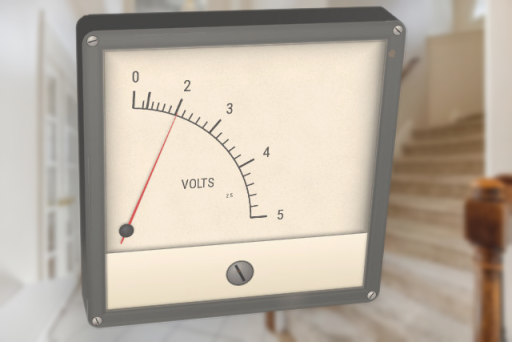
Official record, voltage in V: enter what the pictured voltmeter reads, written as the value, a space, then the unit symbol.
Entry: 2 V
